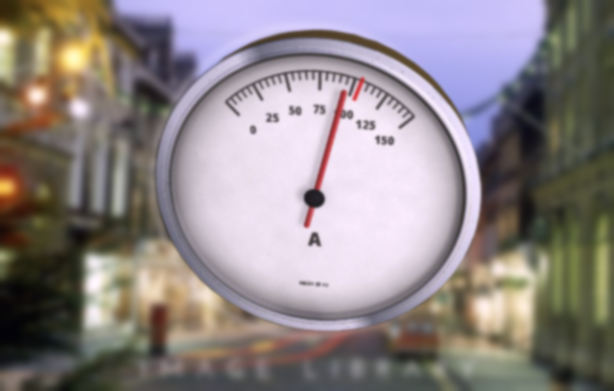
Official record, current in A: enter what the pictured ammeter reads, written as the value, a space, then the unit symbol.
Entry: 95 A
